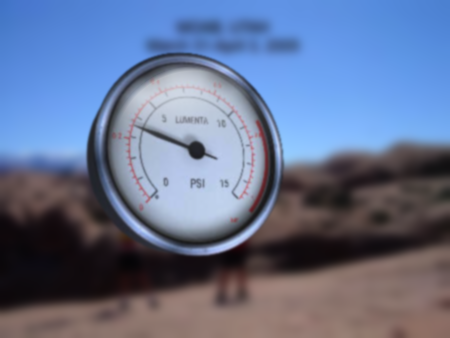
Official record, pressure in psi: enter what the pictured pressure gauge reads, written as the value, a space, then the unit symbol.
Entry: 3.5 psi
